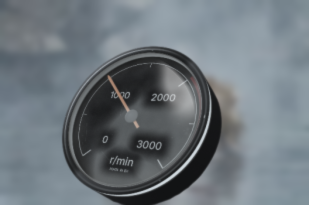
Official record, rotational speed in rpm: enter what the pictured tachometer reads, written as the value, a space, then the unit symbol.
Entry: 1000 rpm
